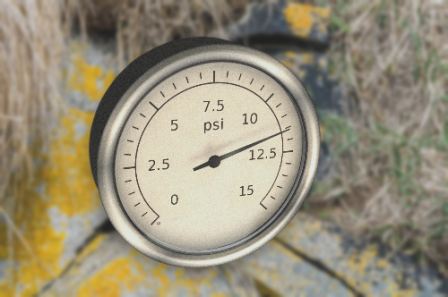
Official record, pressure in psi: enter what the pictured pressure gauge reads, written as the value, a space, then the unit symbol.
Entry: 11.5 psi
